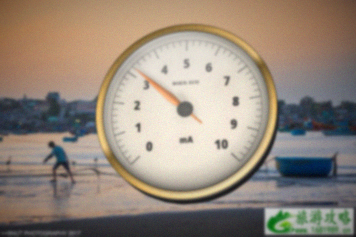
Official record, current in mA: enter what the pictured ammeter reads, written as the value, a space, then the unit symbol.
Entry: 3.2 mA
